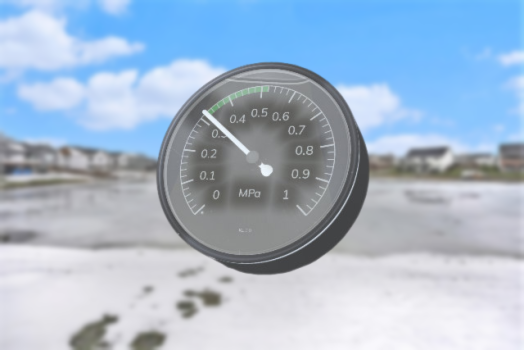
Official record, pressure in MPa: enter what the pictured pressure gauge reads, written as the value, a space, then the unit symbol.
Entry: 0.32 MPa
